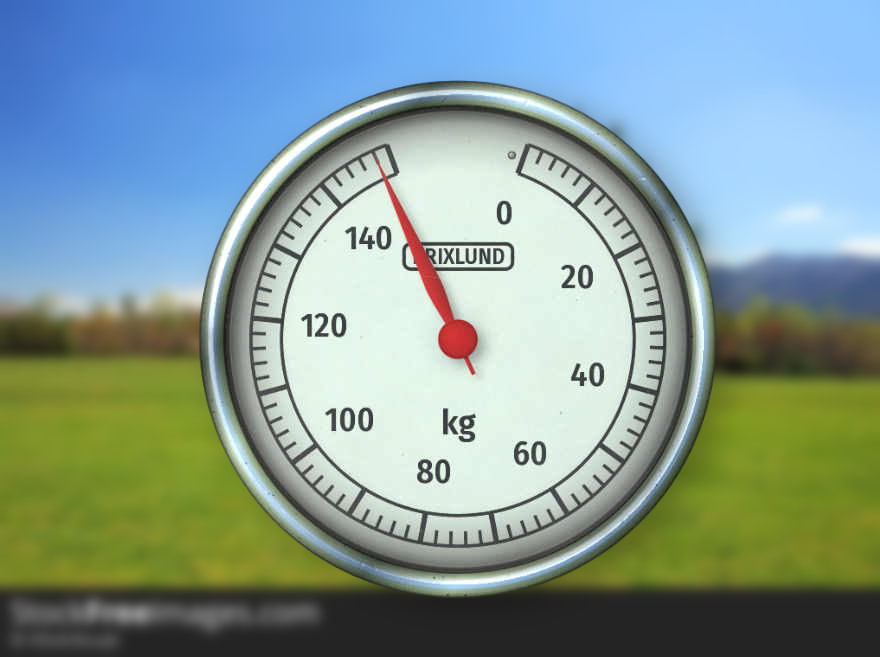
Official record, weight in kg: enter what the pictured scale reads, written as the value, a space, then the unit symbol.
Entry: 148 kg
